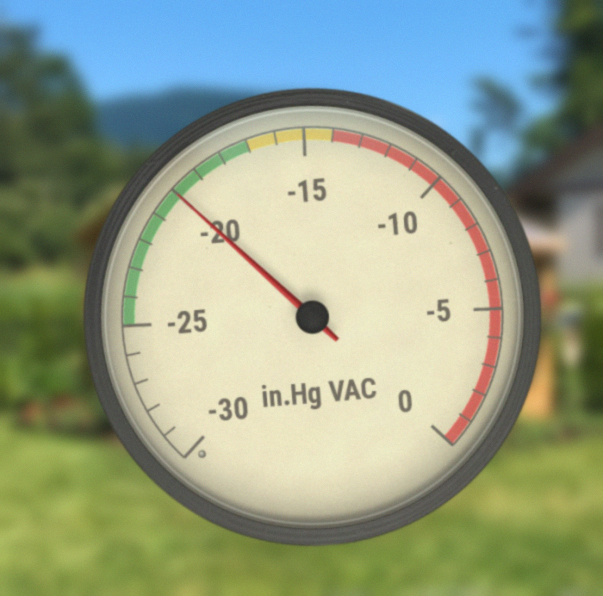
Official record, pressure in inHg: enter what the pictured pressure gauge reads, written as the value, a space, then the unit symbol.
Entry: -20 inHg
